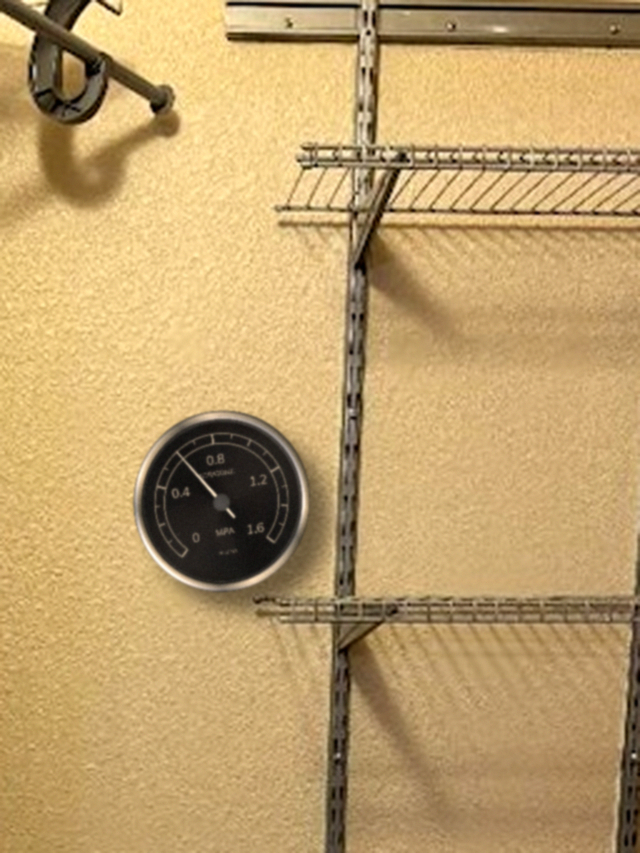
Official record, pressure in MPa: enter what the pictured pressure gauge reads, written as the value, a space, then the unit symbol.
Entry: 0.6 MPa
